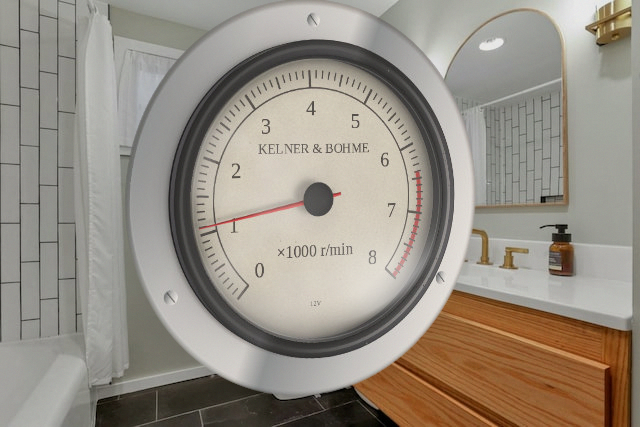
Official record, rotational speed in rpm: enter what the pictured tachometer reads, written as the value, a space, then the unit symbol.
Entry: 1100 rpm
